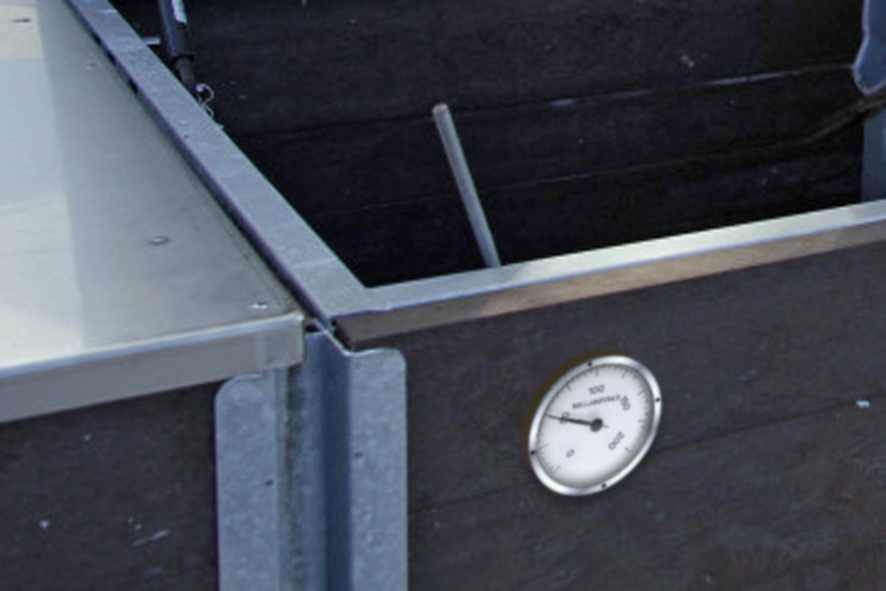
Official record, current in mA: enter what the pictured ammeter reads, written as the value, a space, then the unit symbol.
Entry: 50 mA
